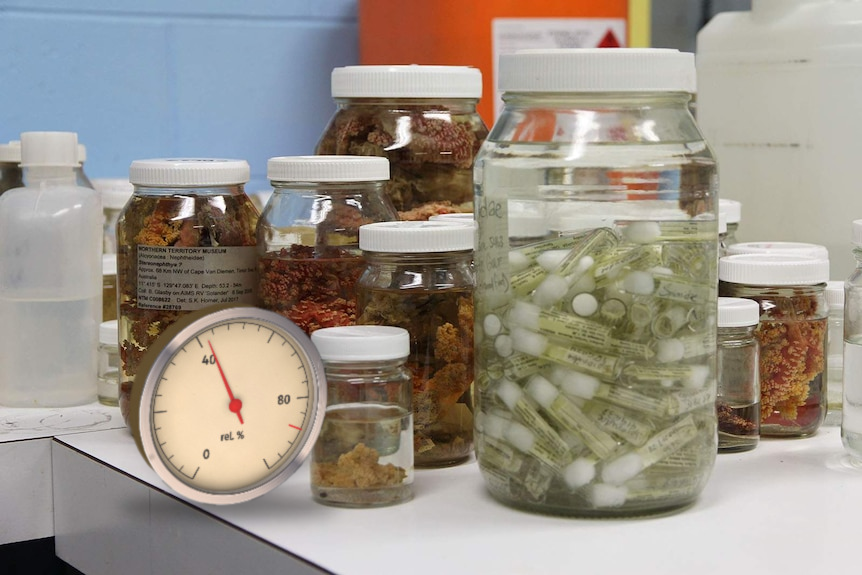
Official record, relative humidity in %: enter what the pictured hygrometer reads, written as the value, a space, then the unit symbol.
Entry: 42 %
